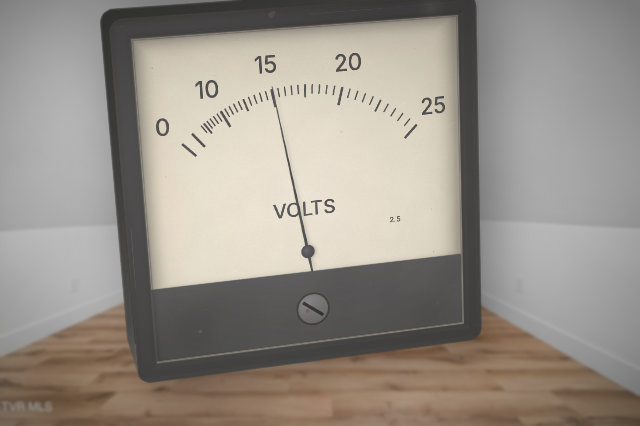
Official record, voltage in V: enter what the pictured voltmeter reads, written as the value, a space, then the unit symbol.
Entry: 15 V
